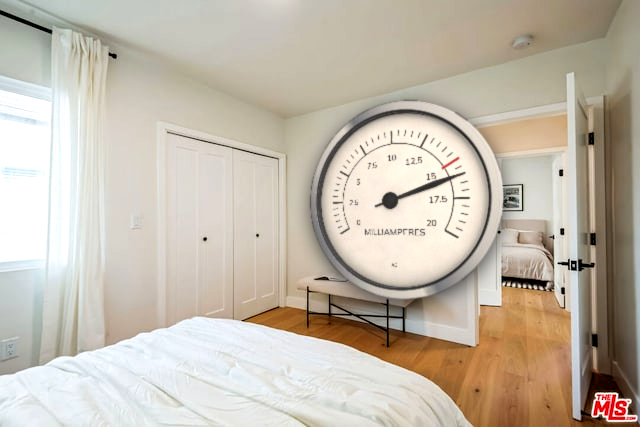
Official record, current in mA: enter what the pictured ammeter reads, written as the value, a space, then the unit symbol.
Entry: 16 mA
